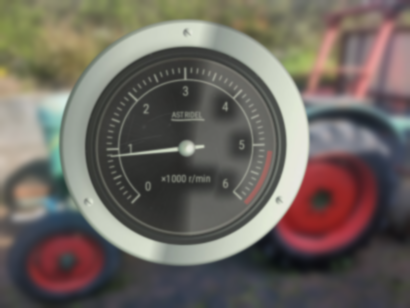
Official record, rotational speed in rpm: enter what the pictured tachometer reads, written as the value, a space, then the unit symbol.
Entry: 900 rpm
